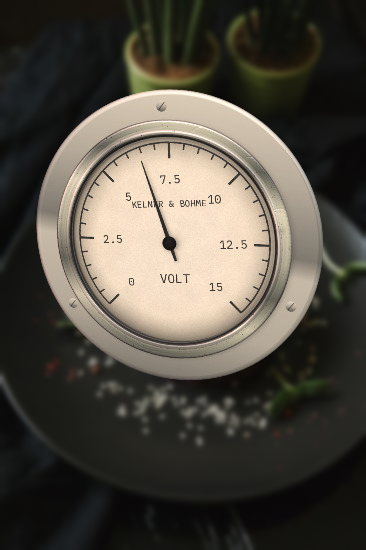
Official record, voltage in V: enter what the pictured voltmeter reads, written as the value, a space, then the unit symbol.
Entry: 6.5 V
